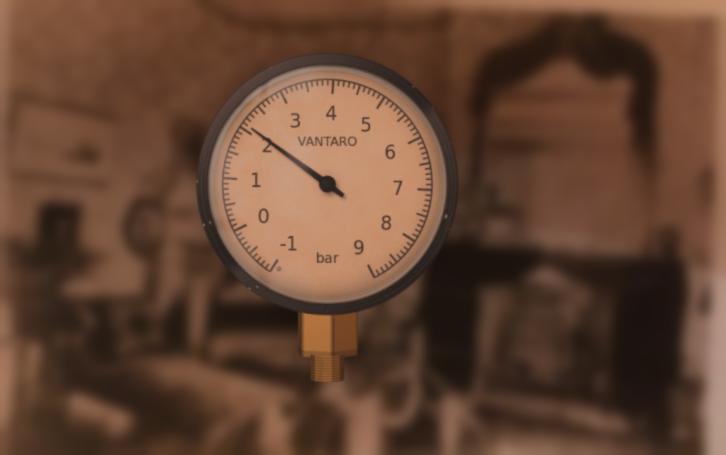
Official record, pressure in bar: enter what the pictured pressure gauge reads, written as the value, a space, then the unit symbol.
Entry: 2.1 bar
